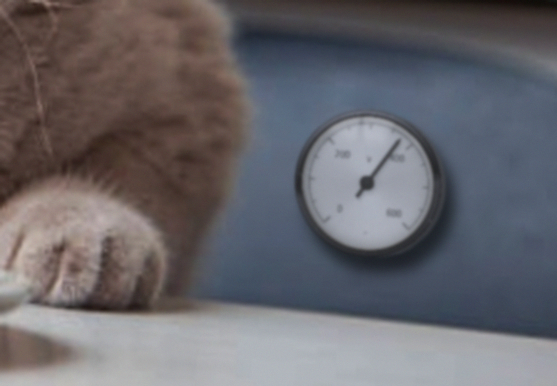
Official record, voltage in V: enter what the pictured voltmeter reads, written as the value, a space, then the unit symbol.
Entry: 375 V
